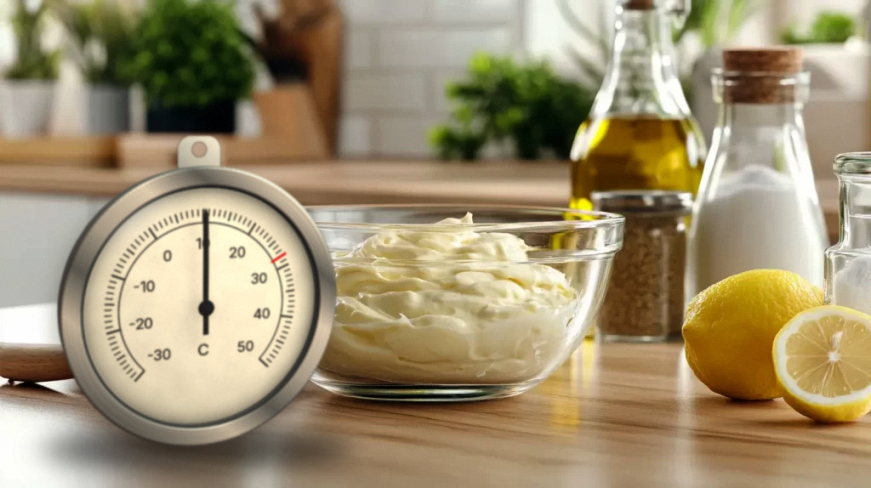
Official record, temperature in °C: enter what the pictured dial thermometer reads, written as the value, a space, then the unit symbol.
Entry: 10 °C
